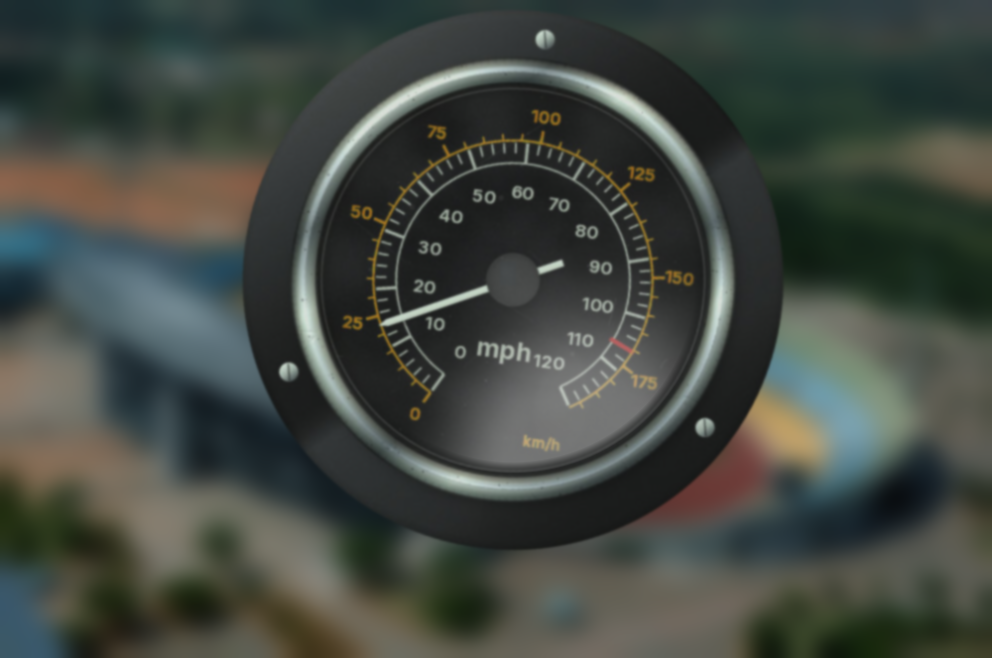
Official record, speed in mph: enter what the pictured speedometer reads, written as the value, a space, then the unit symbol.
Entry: 14 mph
